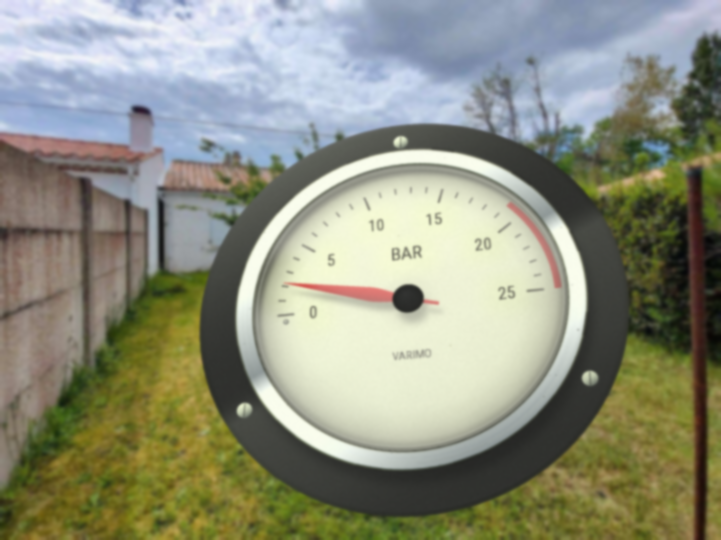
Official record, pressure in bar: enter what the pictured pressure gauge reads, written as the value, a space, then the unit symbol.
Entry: 2 bar
